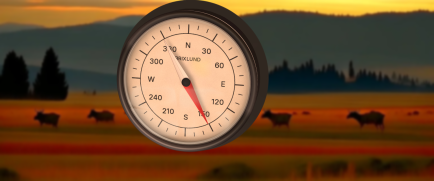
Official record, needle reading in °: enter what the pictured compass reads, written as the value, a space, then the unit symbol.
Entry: 150 °
